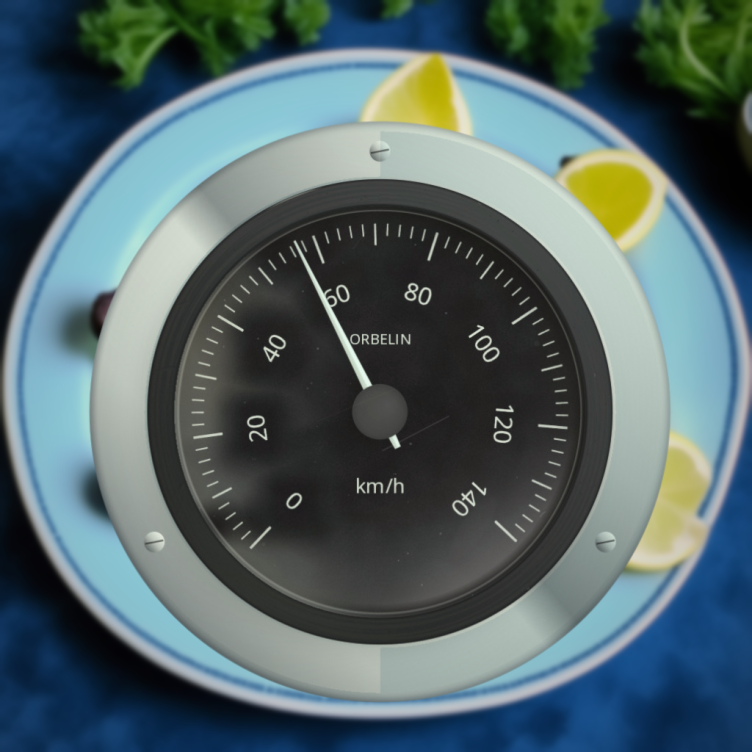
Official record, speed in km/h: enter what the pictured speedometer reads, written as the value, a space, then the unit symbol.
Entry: 57 km/h
